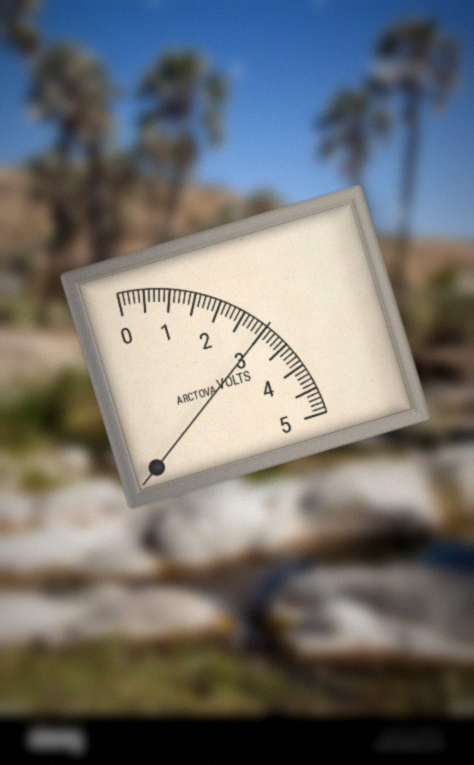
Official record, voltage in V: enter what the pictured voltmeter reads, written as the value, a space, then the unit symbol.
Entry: 3 V
